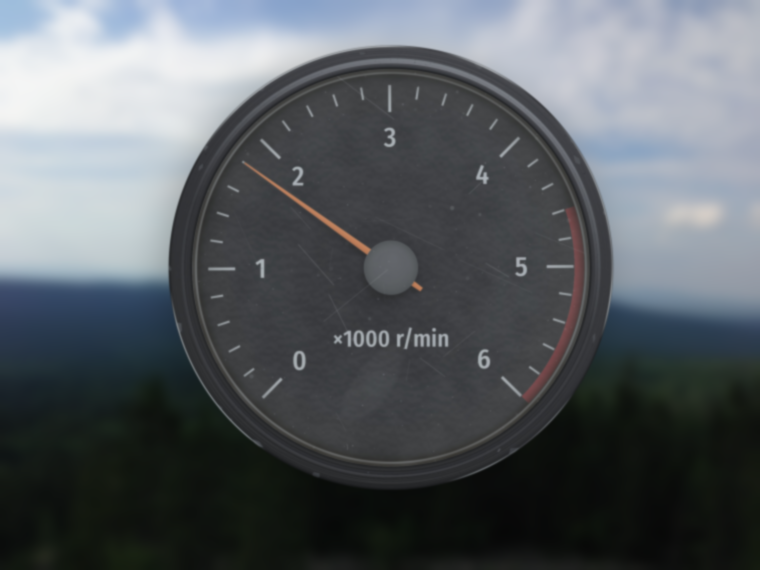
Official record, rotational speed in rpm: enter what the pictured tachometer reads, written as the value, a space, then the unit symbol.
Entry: 1800 rpm
